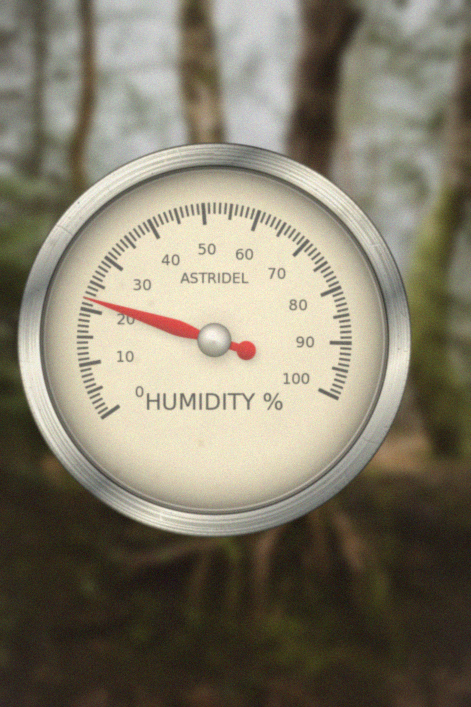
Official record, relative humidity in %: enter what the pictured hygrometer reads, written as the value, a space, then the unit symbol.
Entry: 22 %
